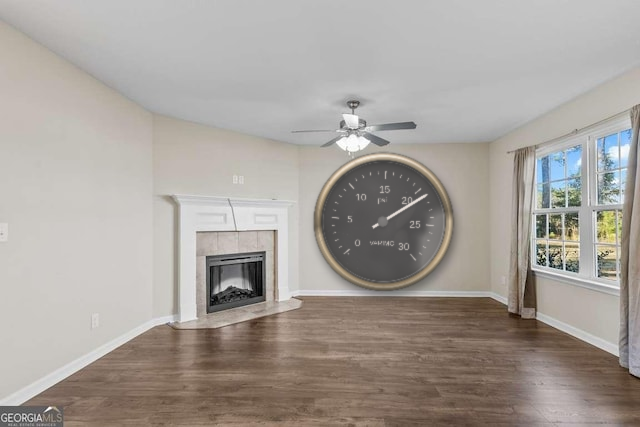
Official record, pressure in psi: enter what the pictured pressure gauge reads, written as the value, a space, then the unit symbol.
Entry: 21 psi
